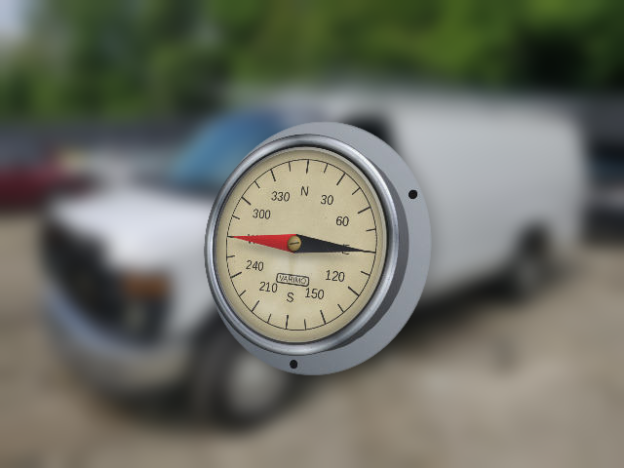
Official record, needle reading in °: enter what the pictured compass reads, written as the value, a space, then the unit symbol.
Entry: 270 °
